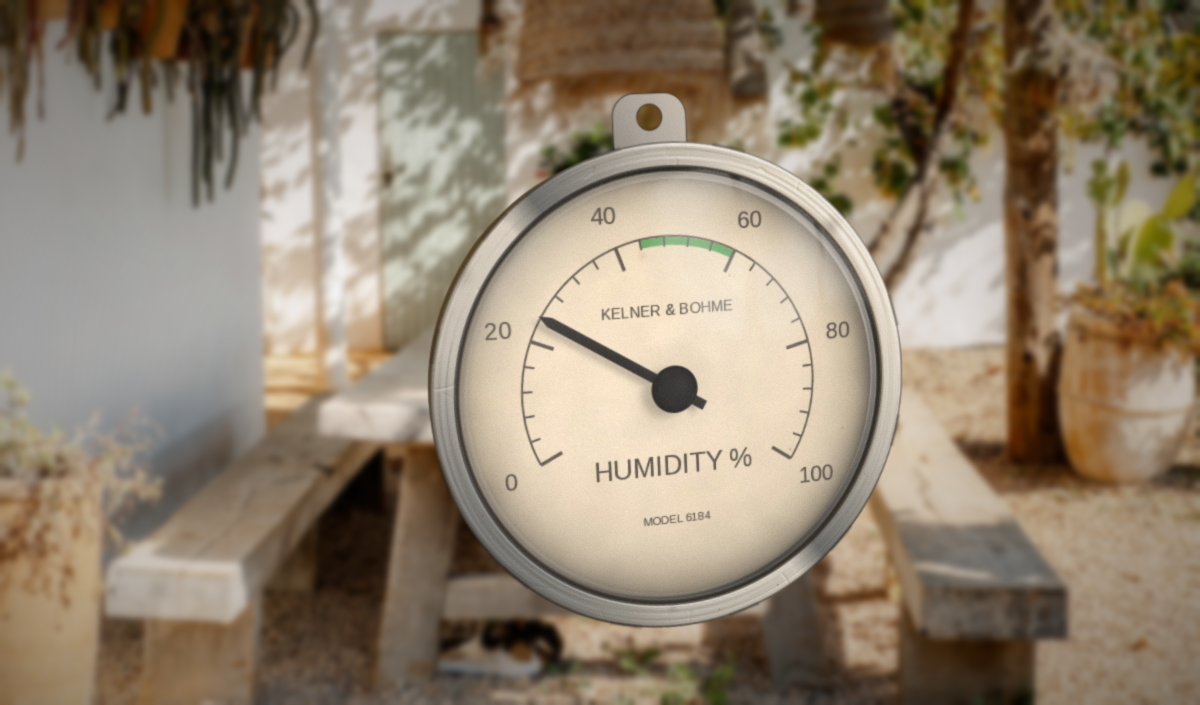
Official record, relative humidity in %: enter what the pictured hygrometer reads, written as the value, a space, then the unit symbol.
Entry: 24 %
